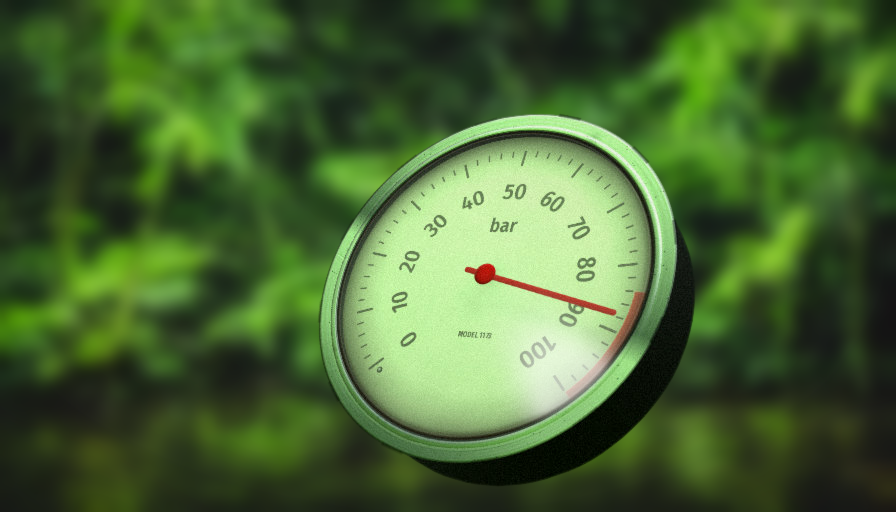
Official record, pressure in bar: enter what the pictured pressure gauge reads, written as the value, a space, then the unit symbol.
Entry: 88 bar
